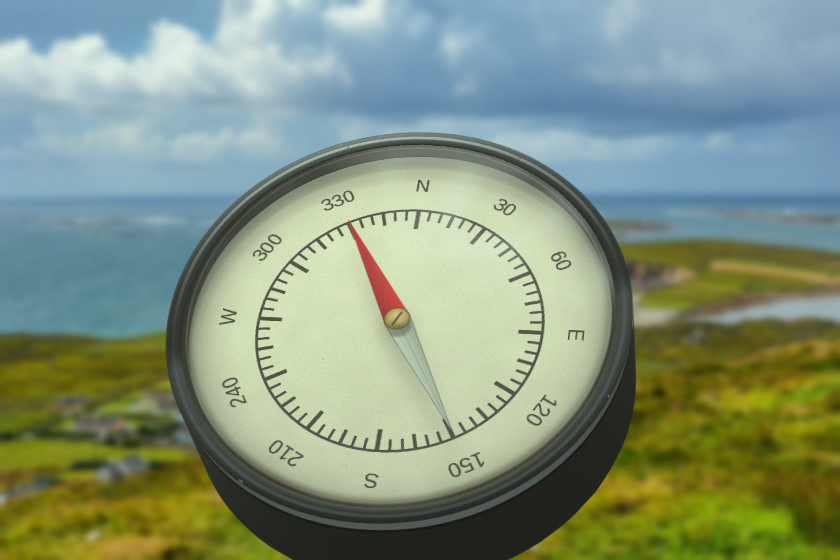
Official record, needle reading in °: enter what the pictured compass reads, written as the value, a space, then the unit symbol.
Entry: 330 °
